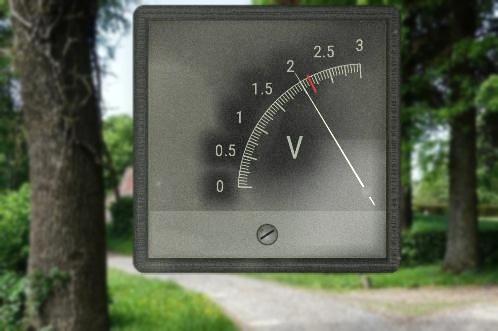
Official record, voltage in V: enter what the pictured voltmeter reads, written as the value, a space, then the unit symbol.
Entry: 2 V
